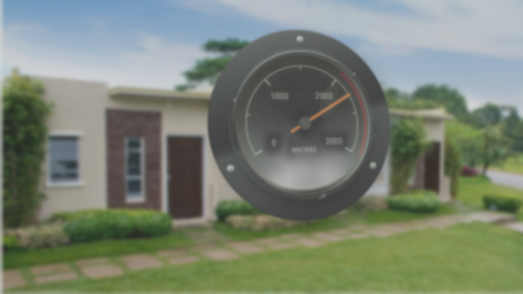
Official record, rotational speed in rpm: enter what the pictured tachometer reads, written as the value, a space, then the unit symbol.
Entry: 2250 rpm
